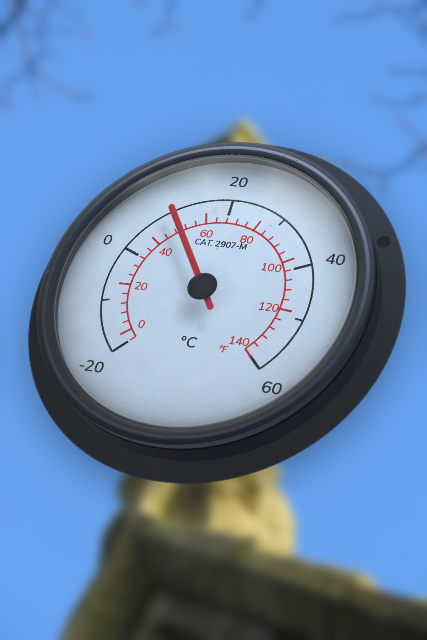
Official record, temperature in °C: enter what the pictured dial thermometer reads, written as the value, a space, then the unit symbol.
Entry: 10 °C
